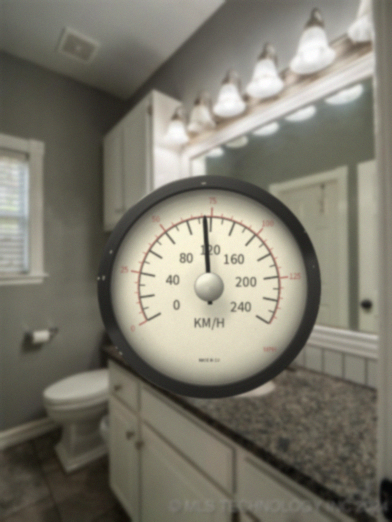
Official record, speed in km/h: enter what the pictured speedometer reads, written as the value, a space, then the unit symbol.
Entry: 115 km/h
